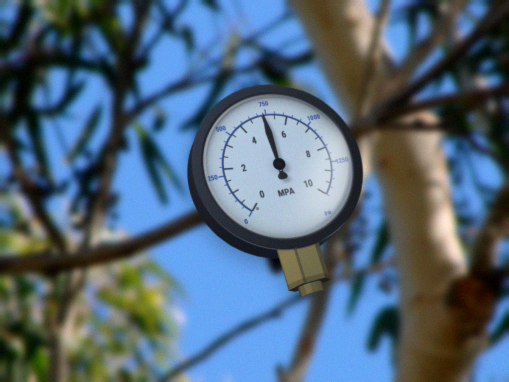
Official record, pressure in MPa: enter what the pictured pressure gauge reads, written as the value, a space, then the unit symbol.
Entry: 5 MPa
